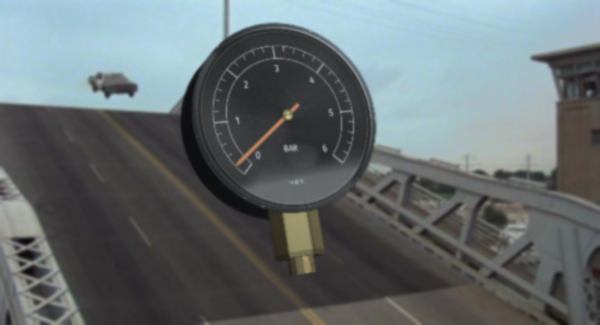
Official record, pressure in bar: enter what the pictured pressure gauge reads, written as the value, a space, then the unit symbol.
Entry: 0.2 bar
